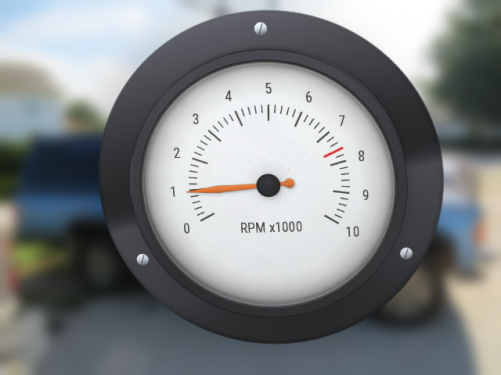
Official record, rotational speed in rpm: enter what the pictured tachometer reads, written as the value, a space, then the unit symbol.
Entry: 1000 rpm
